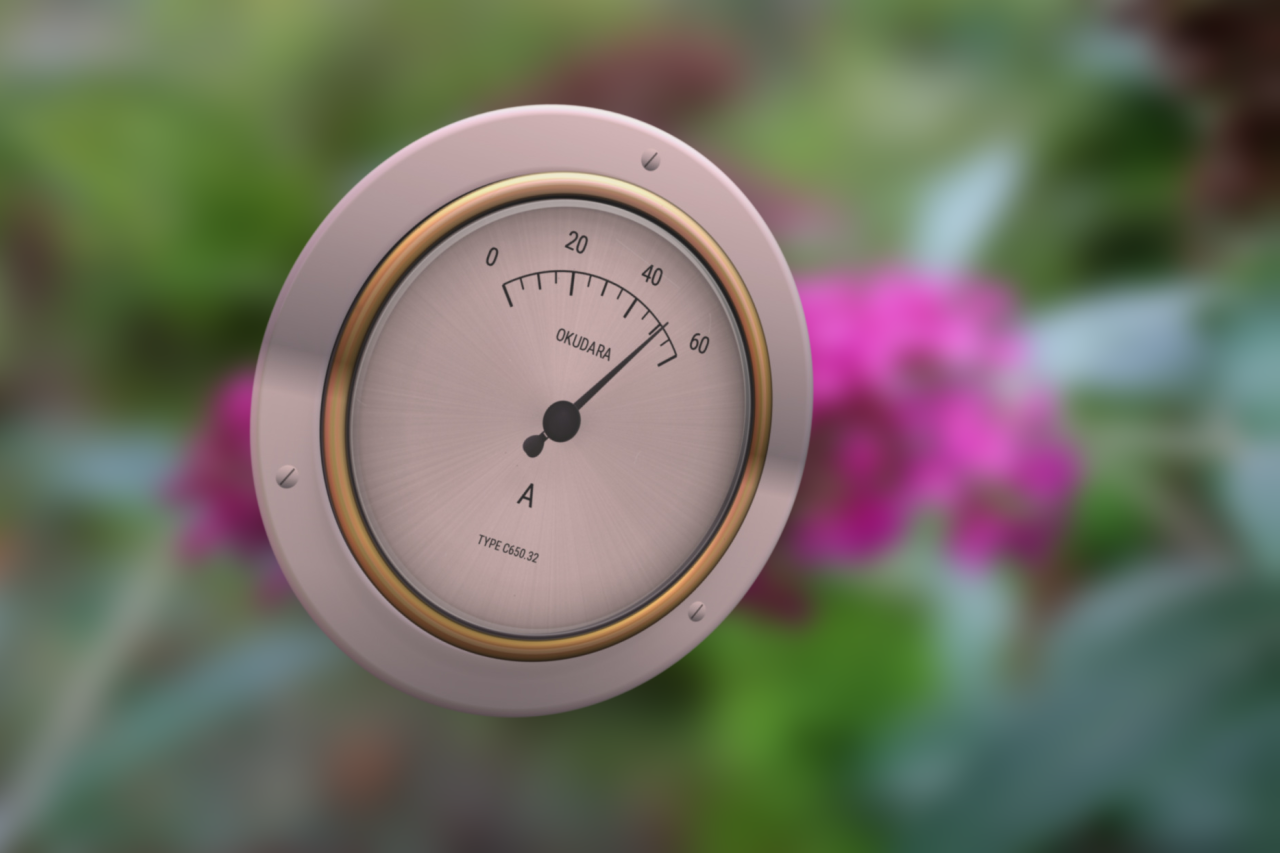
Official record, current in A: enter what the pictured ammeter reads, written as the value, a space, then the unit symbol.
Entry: 50 A
